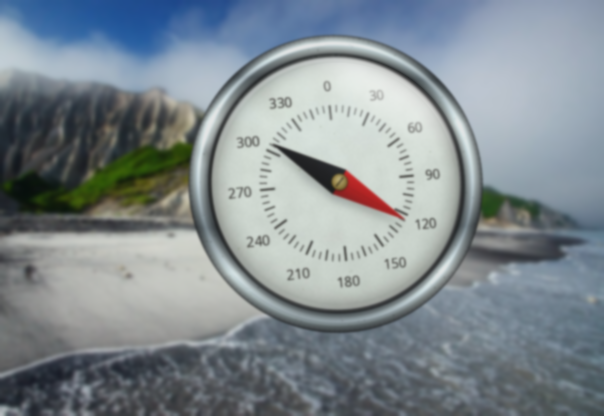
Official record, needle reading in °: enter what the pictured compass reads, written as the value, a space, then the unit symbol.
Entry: 125 °
